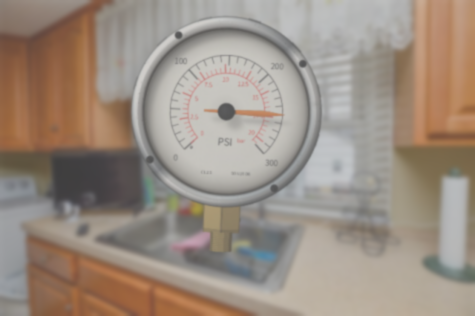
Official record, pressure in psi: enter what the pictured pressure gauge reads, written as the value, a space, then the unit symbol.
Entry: 250 psi
